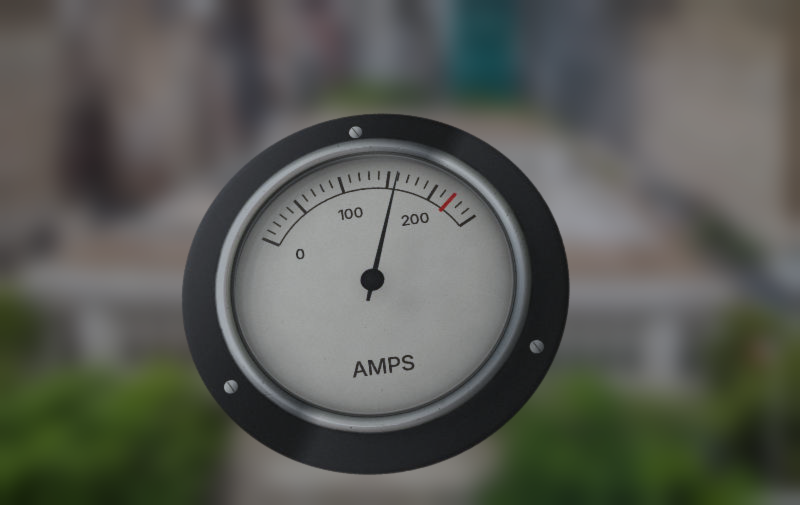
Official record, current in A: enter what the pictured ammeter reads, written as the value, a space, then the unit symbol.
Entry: 160 A
